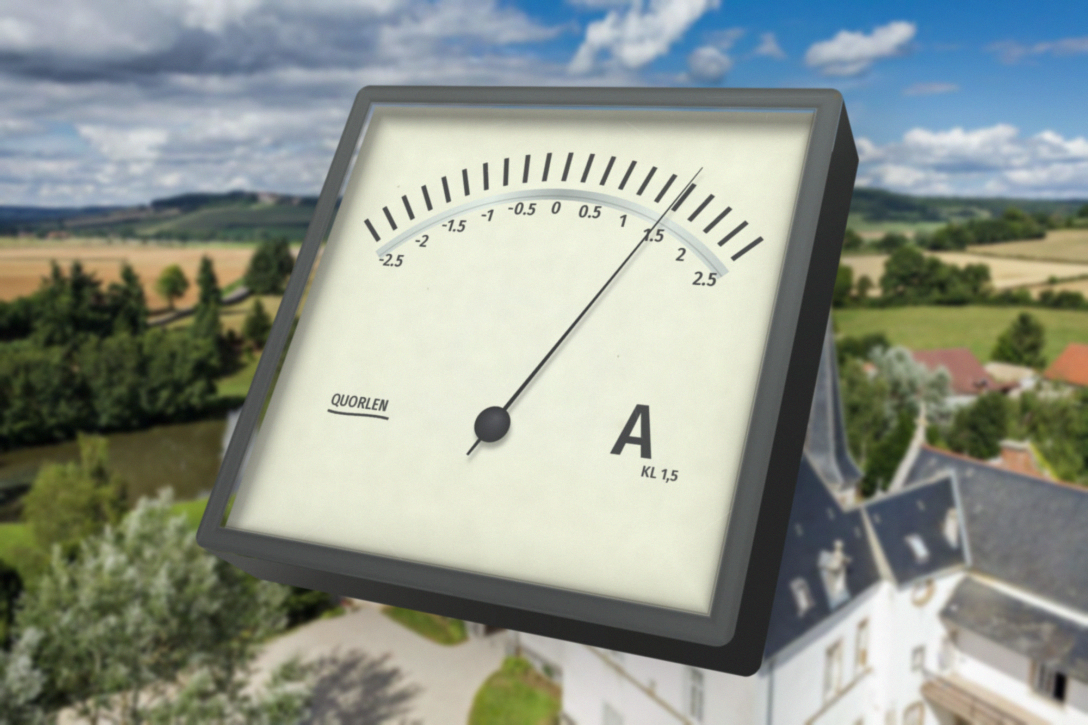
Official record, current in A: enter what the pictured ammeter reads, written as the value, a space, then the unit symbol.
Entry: 1.5 A
